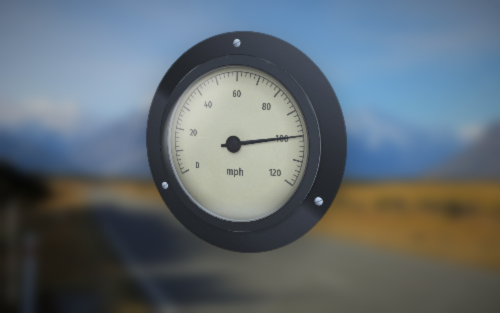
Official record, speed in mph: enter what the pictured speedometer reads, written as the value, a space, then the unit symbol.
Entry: 100 mph
